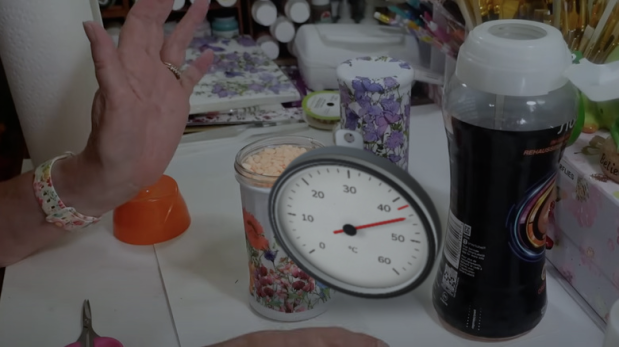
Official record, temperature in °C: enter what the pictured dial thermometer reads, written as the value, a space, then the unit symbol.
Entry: 44 °C
